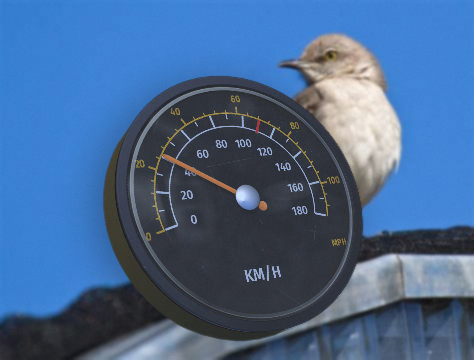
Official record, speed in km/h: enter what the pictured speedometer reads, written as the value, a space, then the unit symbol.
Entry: 40 km/h
